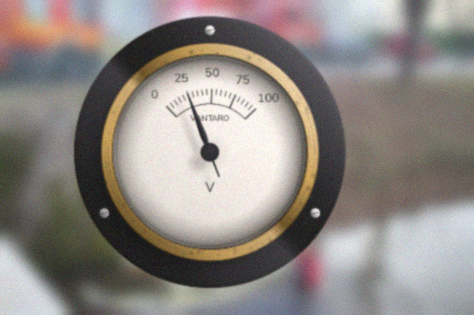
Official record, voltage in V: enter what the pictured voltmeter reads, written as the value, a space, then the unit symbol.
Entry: 25 V
